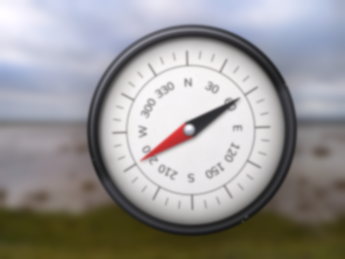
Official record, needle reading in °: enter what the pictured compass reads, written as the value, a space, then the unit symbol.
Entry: 240 °
